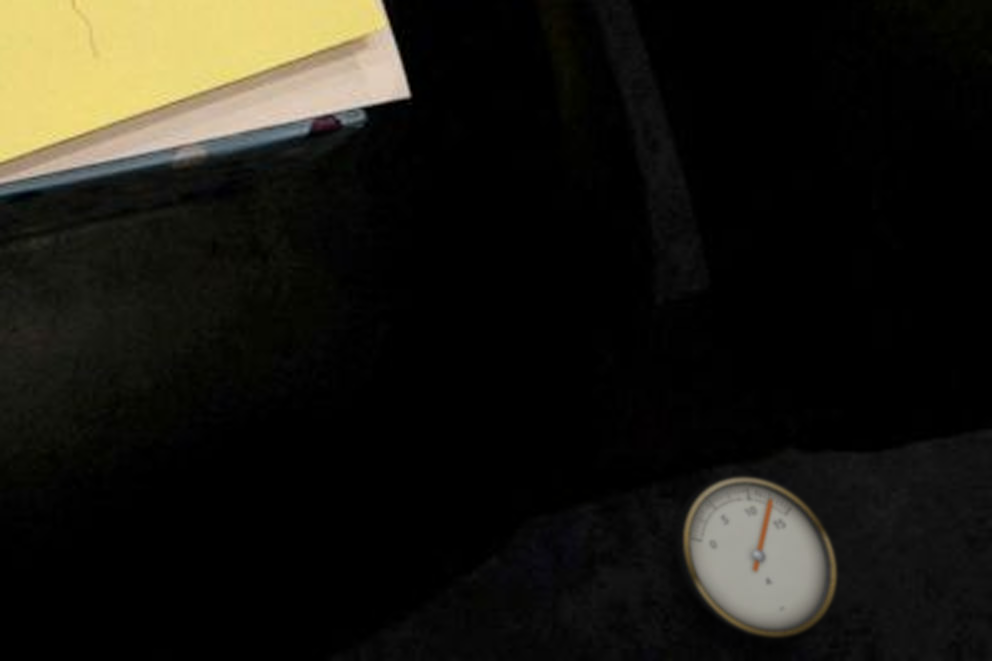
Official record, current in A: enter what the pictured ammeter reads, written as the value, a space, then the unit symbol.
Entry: 12.5 A
